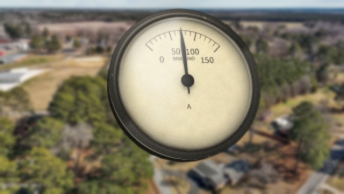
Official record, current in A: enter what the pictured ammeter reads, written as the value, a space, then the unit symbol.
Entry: 70 A
